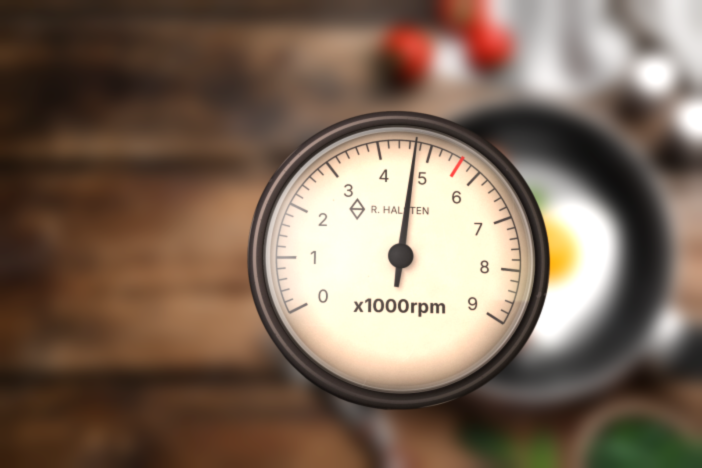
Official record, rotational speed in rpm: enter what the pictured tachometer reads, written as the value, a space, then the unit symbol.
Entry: 4700 rpm
